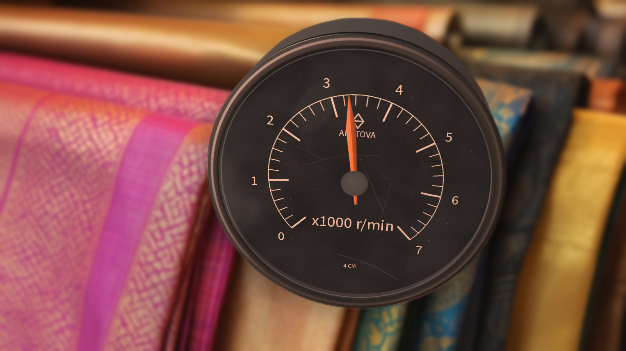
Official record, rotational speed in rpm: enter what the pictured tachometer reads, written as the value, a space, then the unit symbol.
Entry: 3300 rpm
